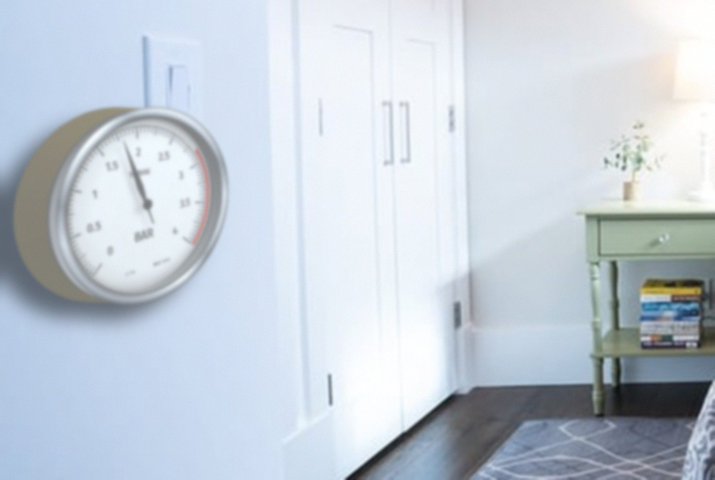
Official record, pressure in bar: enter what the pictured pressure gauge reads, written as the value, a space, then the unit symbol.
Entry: 1.75 bar
